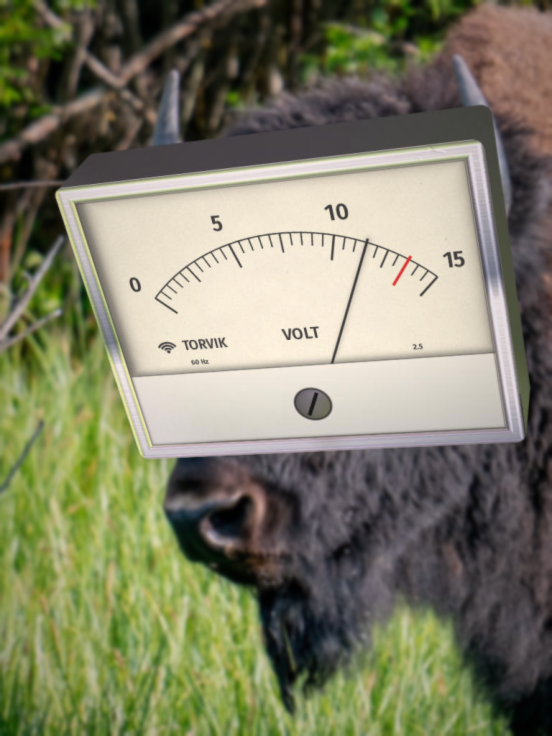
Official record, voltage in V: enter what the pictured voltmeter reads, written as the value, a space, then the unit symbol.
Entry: 11.5 V
